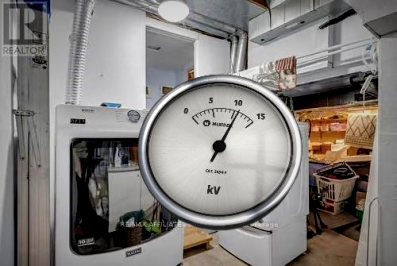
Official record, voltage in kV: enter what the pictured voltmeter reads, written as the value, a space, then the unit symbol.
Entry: 11 kV
